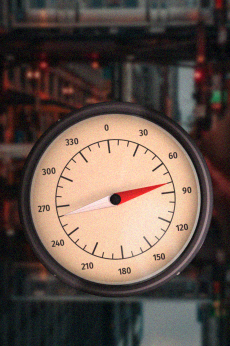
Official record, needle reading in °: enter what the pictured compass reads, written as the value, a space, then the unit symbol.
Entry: 80 °
